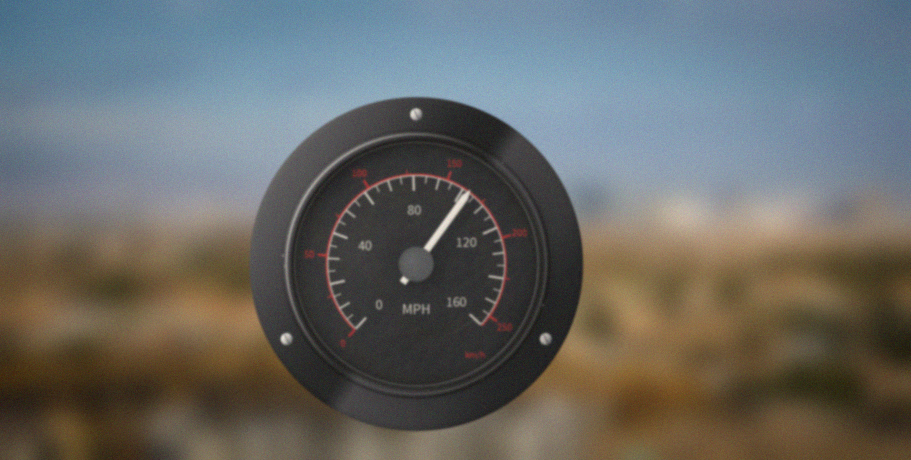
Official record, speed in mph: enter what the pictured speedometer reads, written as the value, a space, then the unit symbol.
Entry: 102.5 mph
